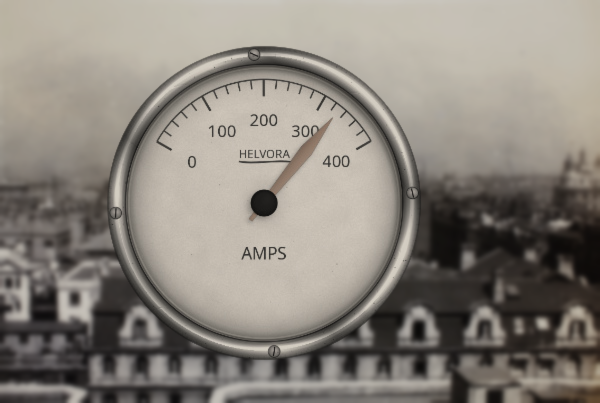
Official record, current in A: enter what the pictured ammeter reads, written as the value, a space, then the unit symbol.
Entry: 330 A
